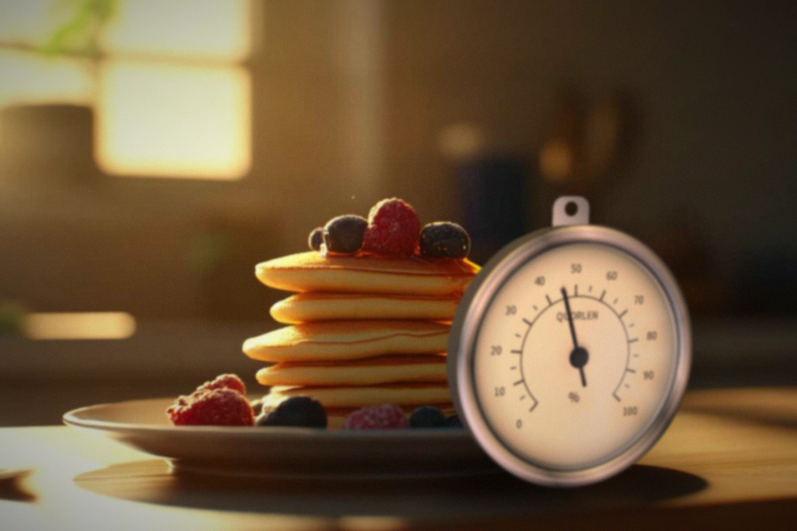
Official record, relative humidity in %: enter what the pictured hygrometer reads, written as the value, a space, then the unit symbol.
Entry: 45 %
